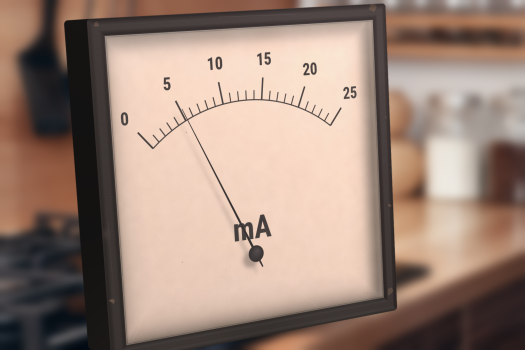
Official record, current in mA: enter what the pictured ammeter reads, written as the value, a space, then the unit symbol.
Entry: 5 mA
